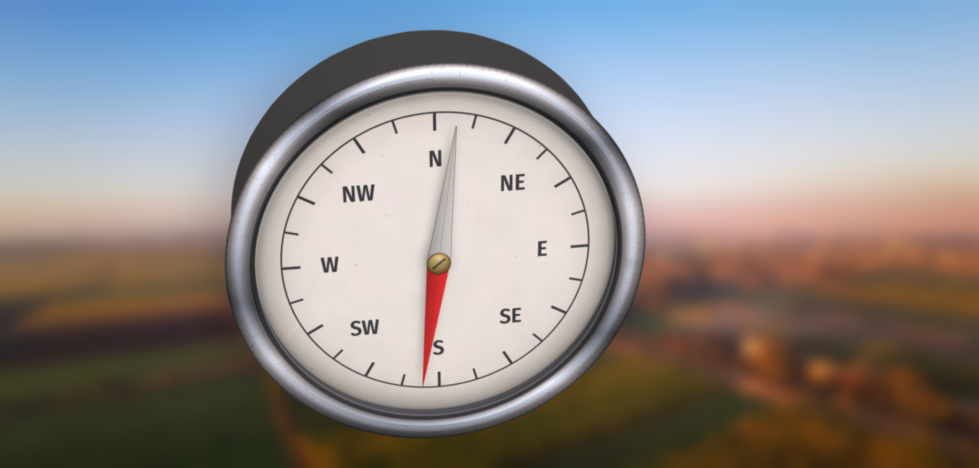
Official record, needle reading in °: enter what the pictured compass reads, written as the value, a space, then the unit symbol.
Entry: 187.5 °
